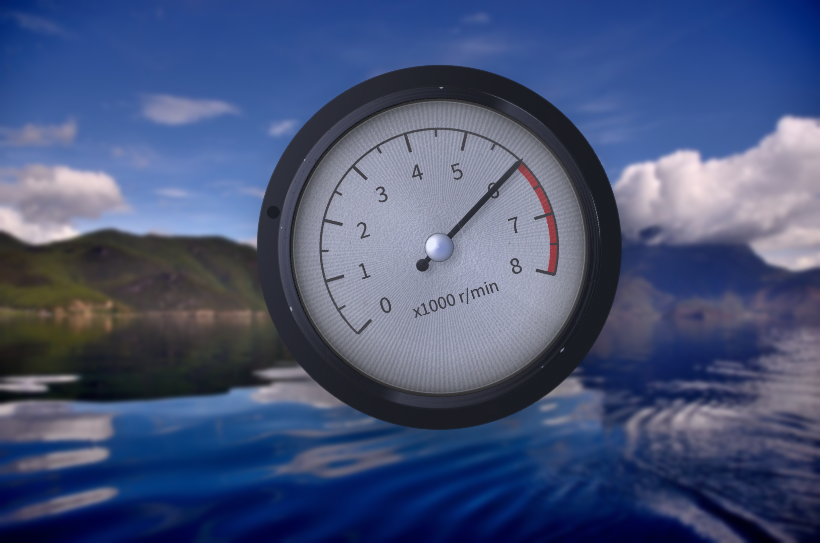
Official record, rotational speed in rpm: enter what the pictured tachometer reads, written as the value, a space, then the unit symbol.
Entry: 6000 rpm
